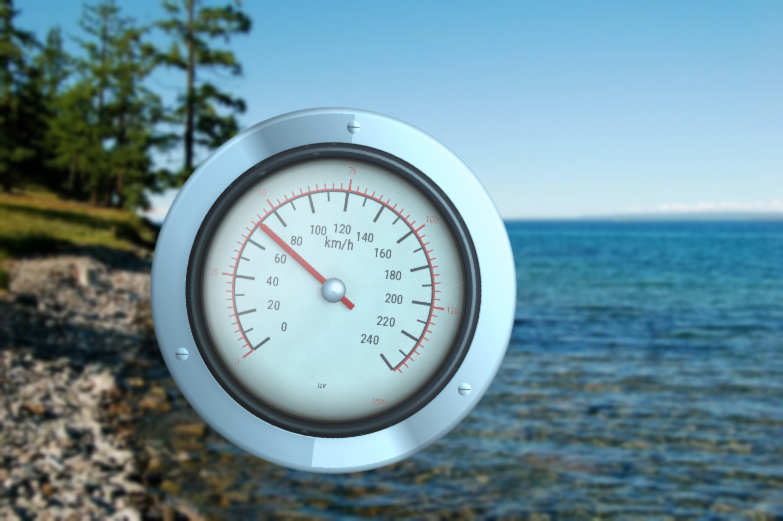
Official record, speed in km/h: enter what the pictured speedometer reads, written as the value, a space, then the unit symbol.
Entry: 70 km/h
